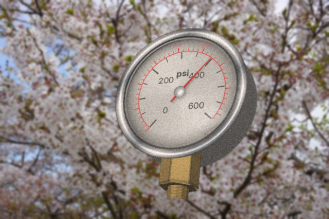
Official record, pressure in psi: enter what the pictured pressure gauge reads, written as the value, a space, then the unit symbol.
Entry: 400 psi
